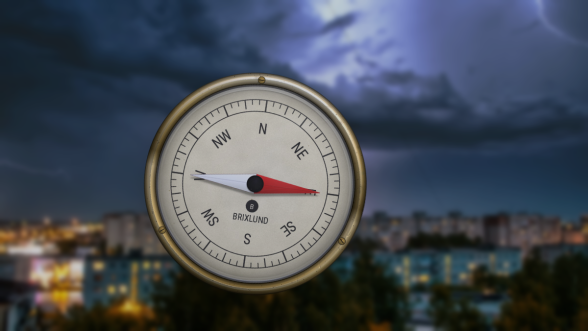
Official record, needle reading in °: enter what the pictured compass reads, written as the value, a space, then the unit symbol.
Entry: 90 °
